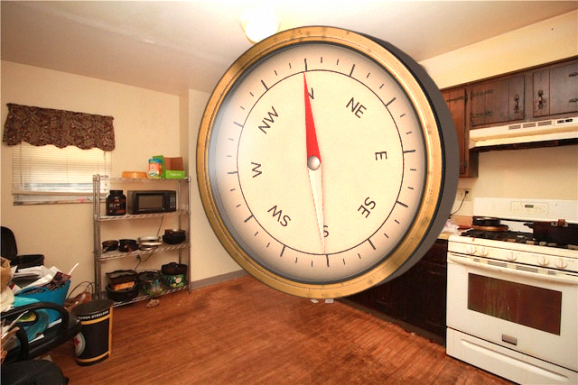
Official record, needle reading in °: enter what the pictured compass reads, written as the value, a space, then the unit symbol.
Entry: 0 °
